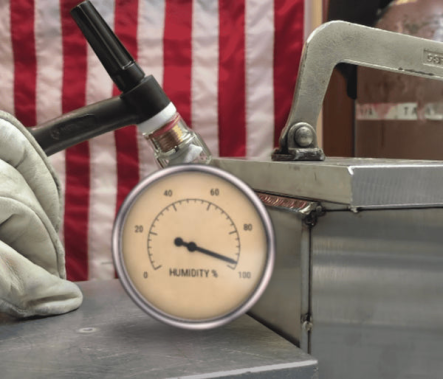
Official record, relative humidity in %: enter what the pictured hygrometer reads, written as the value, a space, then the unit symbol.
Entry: 96 %
